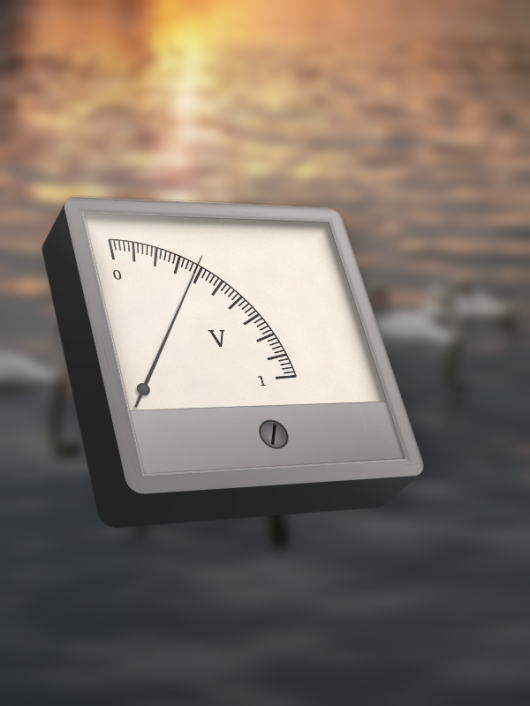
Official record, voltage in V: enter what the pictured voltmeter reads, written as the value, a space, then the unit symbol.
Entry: 0.38 V
